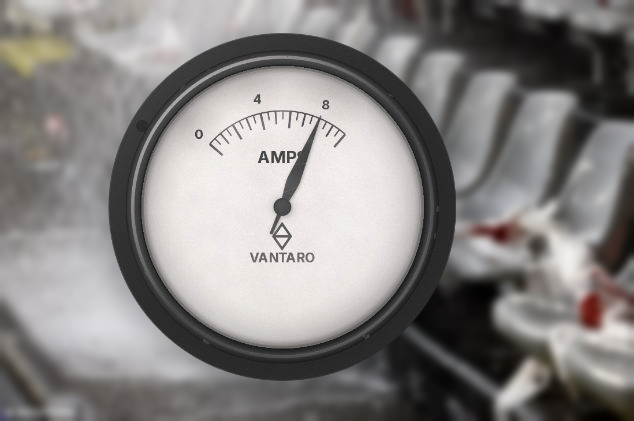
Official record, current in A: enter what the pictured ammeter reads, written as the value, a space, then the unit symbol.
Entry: 8 A
